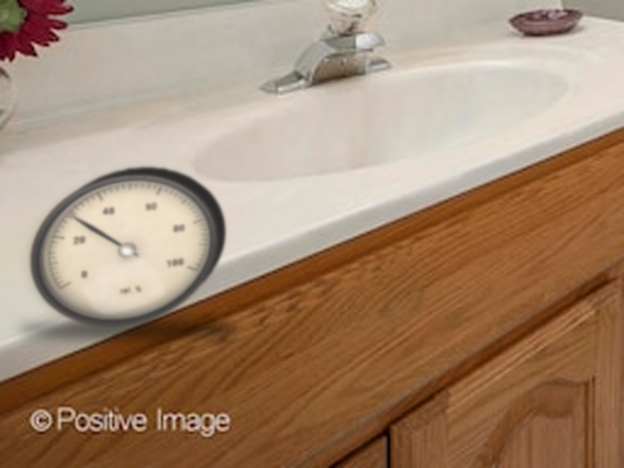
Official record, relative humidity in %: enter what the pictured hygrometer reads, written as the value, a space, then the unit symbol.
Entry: 30 %
